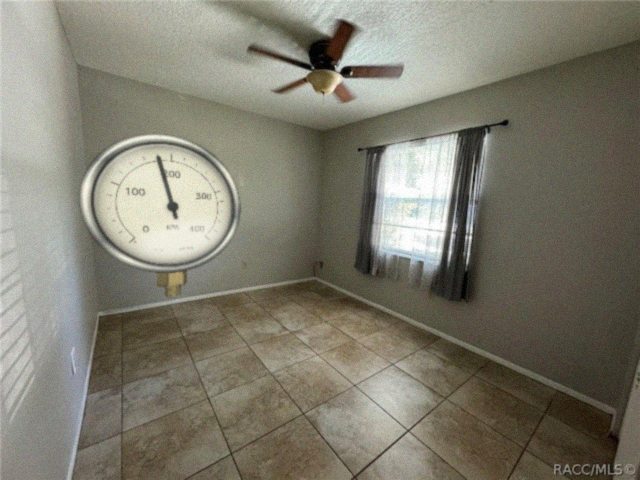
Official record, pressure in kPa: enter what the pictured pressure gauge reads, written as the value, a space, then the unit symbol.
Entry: 180 kPa
